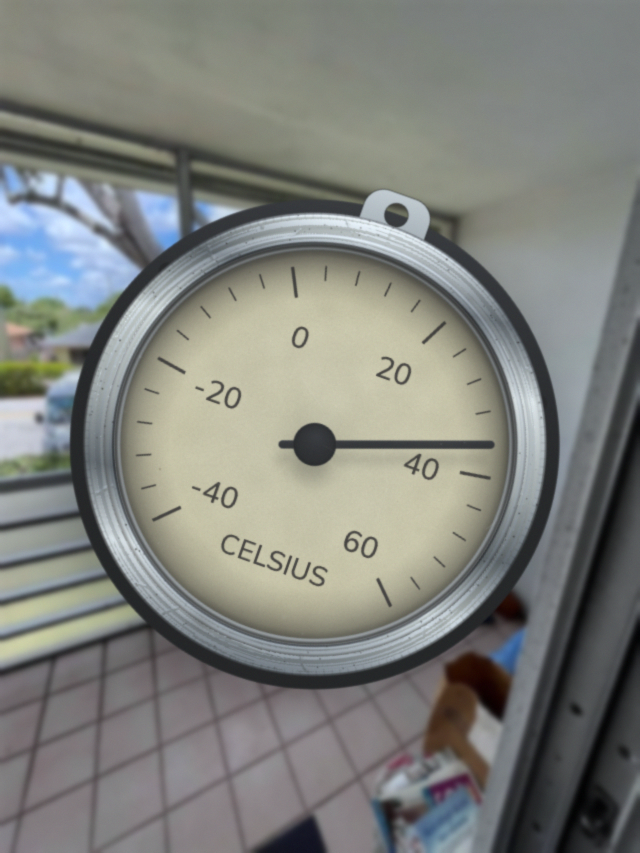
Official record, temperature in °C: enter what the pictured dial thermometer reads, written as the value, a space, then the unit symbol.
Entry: 36 °C
